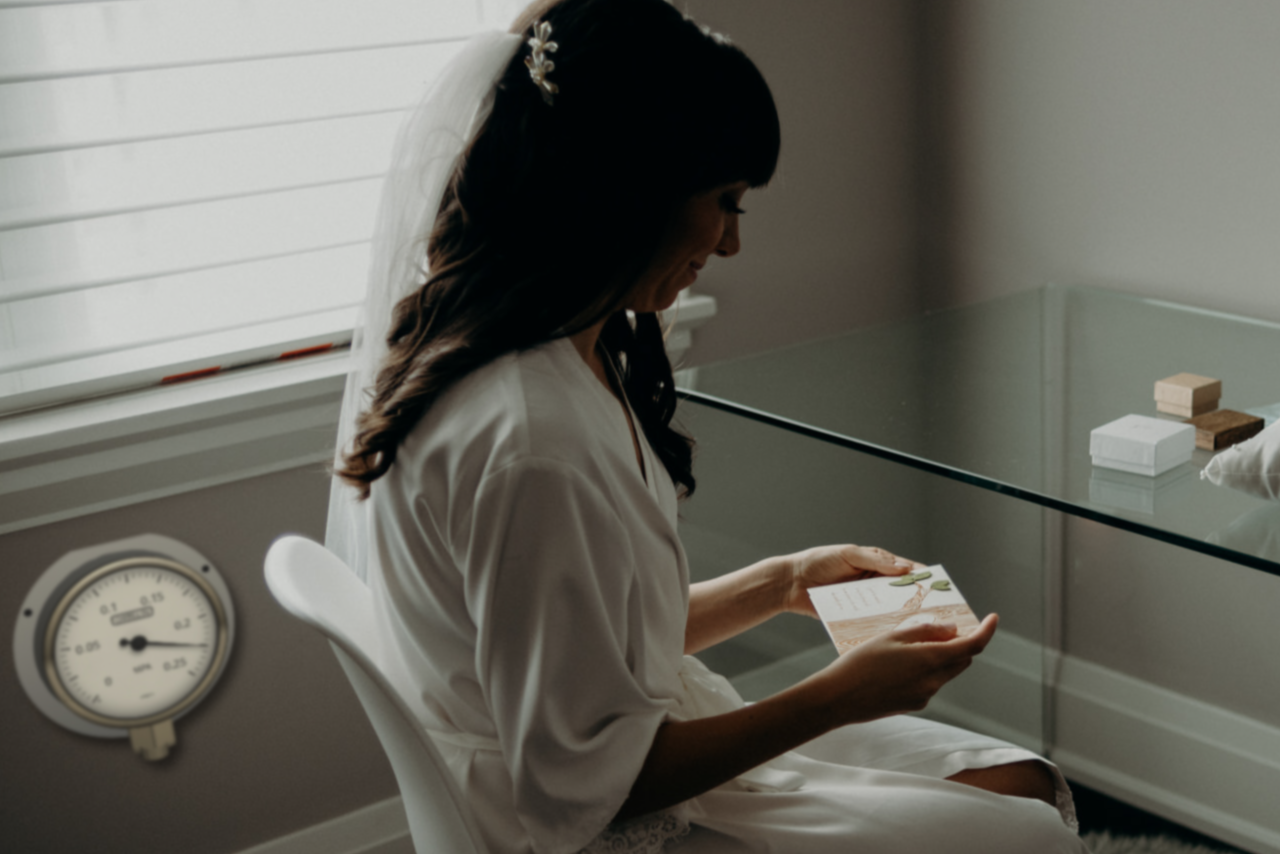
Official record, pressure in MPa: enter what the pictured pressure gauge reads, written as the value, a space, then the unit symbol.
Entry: 0.225 MPa
